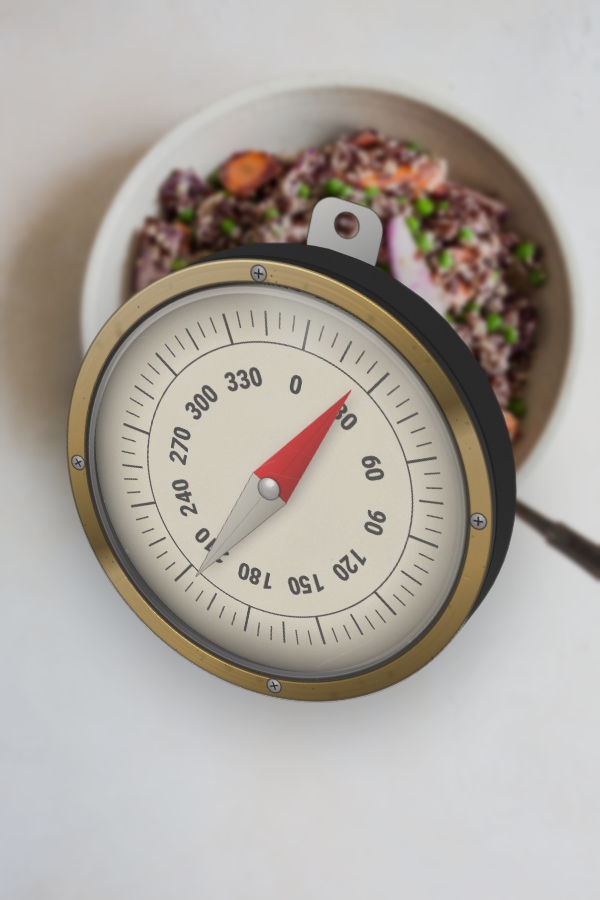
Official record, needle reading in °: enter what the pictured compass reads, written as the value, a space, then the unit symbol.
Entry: 25 °
